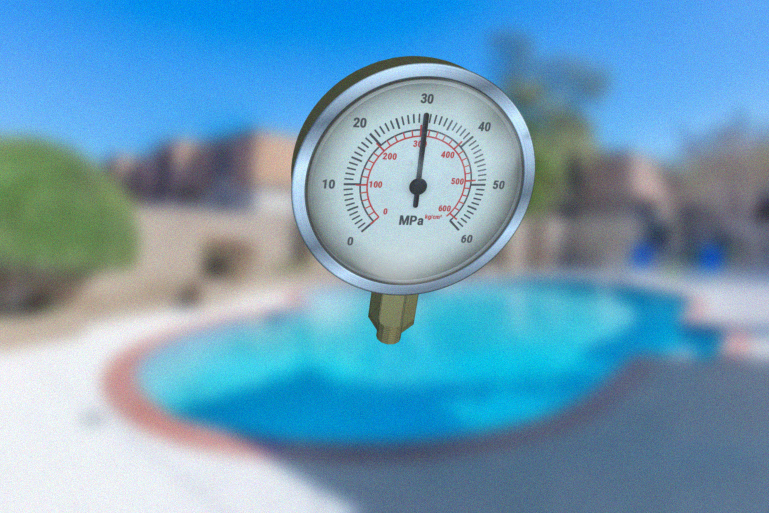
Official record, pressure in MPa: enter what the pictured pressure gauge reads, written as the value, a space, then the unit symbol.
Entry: 30 MPa
